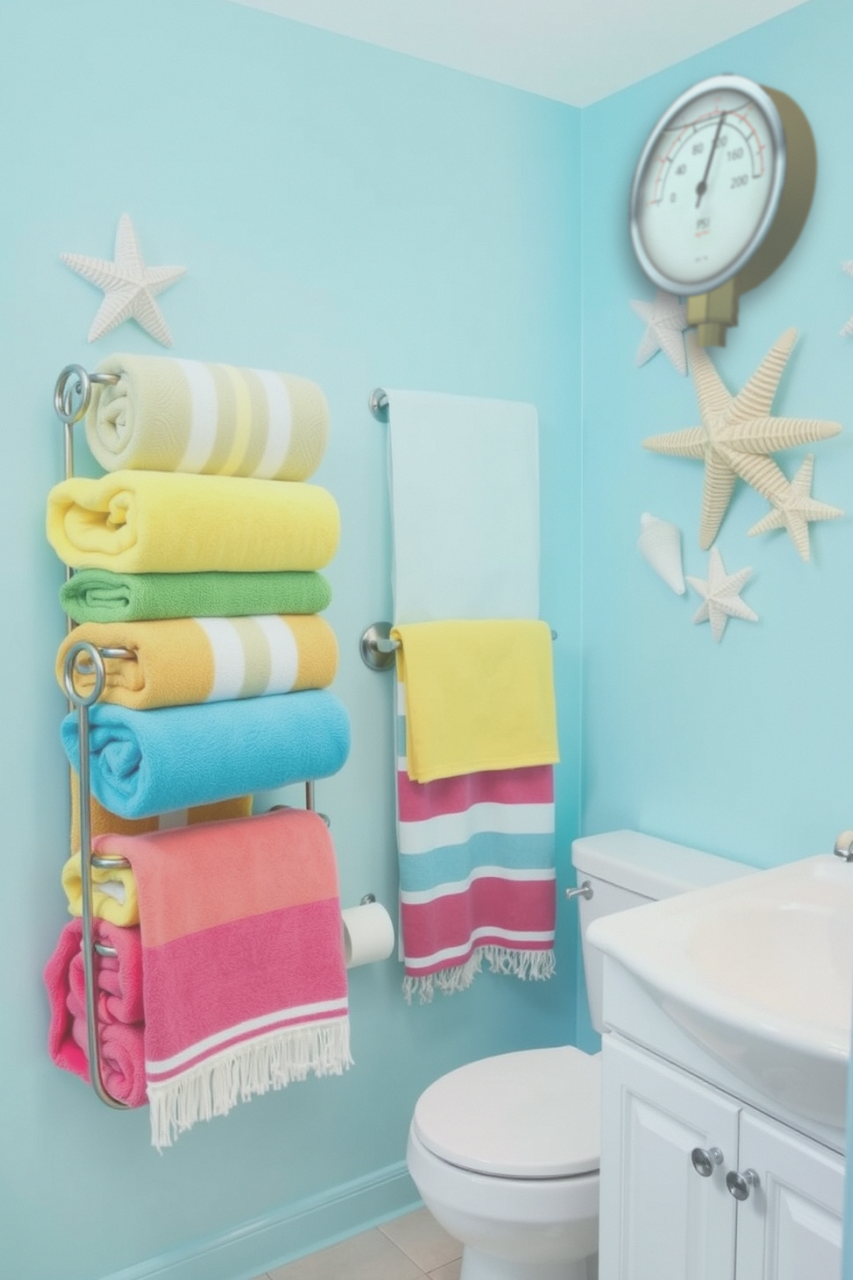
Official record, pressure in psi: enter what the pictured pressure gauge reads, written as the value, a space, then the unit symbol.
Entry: 120 psi
